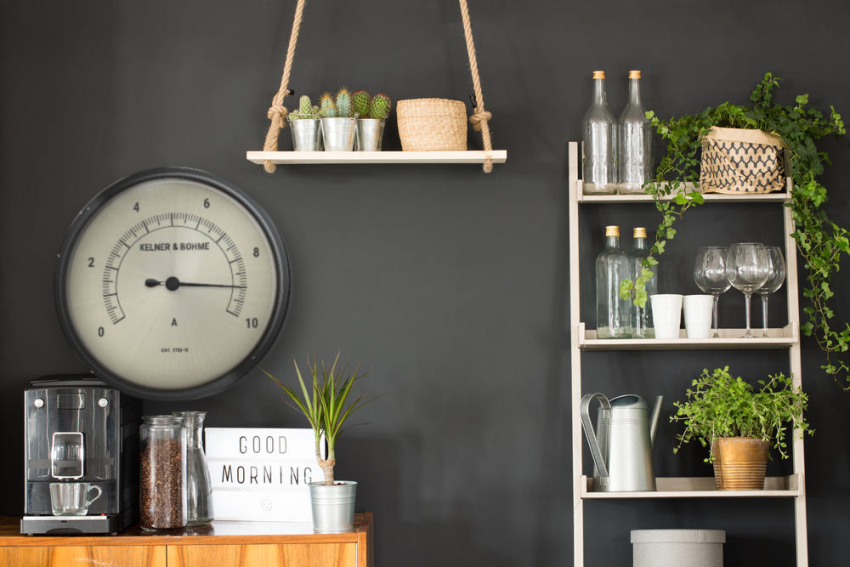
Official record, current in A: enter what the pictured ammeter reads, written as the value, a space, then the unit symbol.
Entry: 9 A
